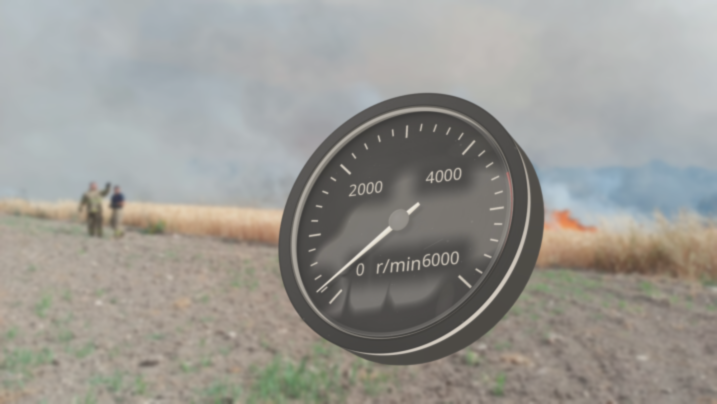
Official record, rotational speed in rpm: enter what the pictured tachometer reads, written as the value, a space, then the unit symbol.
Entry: 200 rpm
